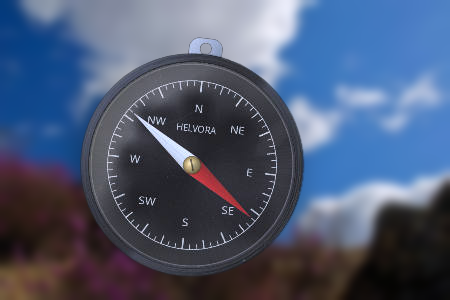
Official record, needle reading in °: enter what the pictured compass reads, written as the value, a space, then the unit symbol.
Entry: 125 °
